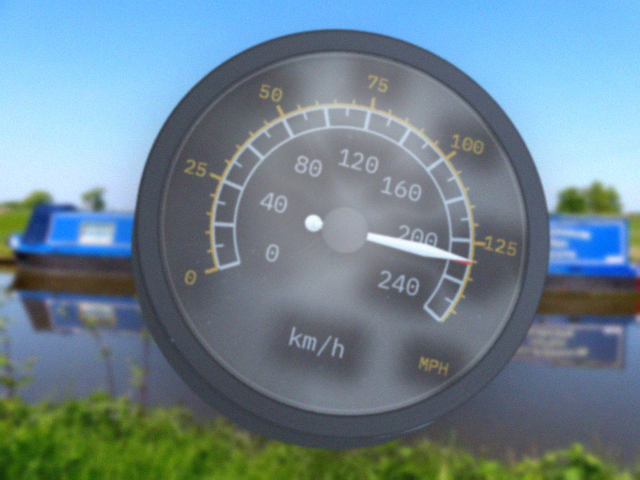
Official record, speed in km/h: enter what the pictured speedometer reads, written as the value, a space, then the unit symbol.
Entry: 210 km/h
